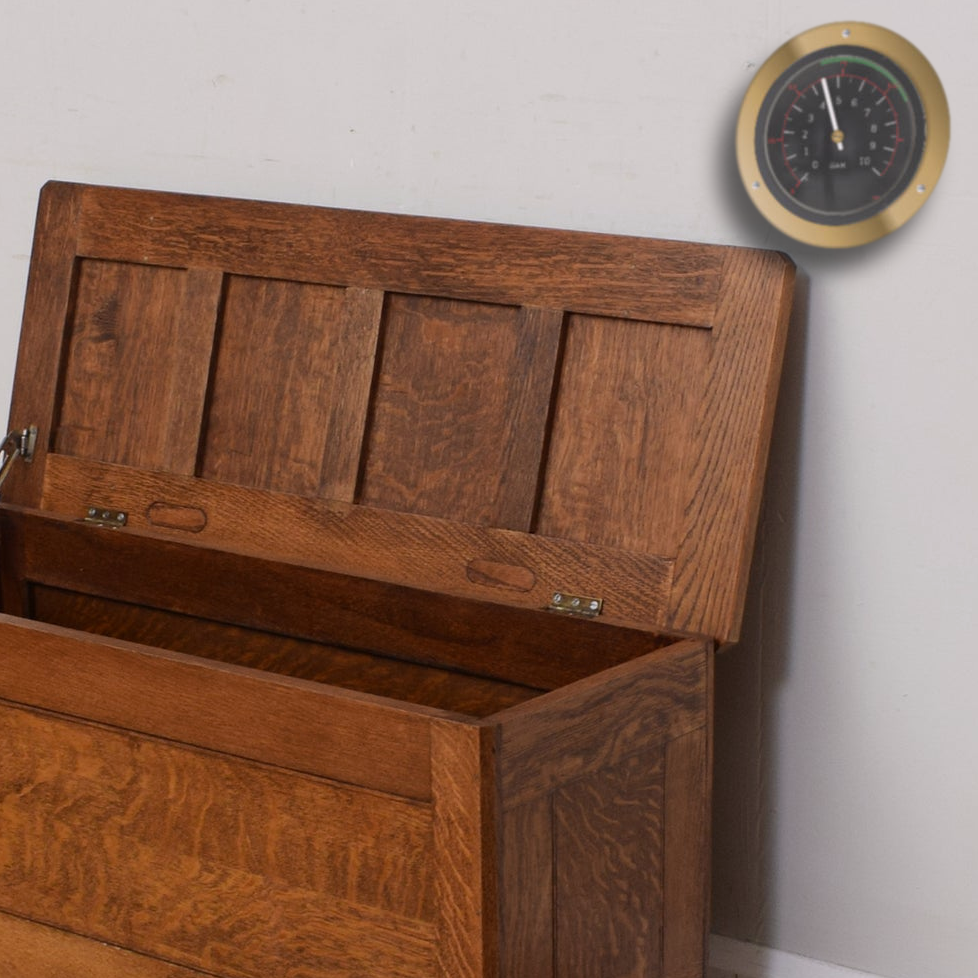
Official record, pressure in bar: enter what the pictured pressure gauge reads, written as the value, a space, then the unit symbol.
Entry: 4.5 bar
